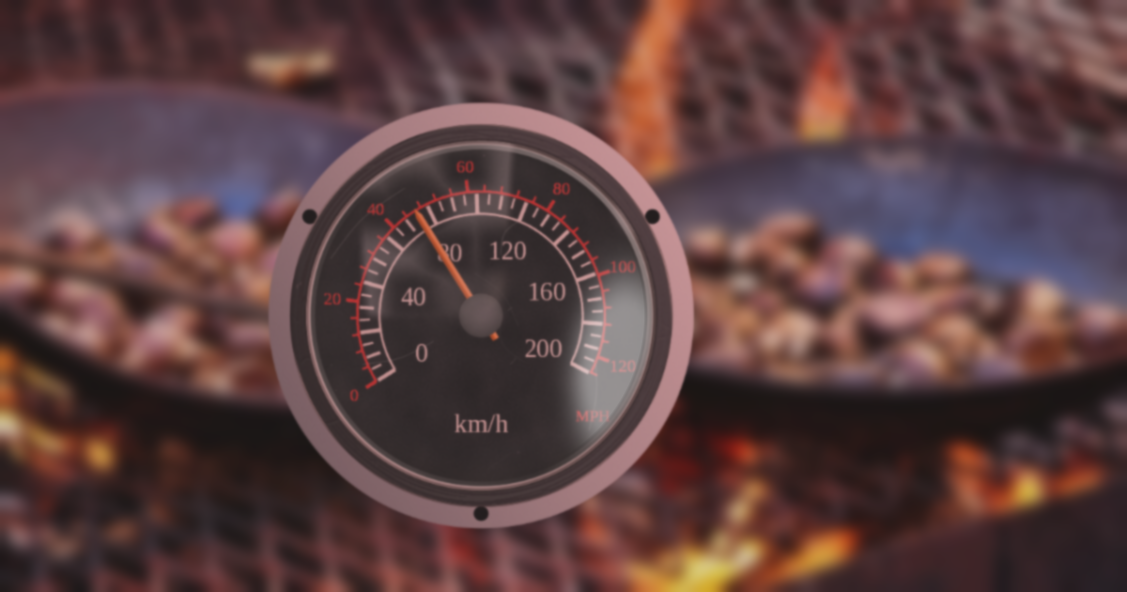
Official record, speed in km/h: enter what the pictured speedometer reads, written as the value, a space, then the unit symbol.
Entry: 75 km/h
